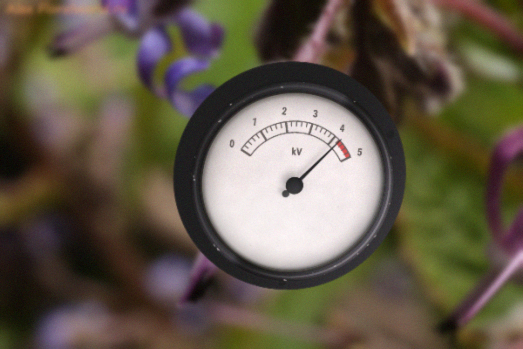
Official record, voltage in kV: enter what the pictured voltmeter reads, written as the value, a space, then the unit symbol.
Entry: 4.2 kV
